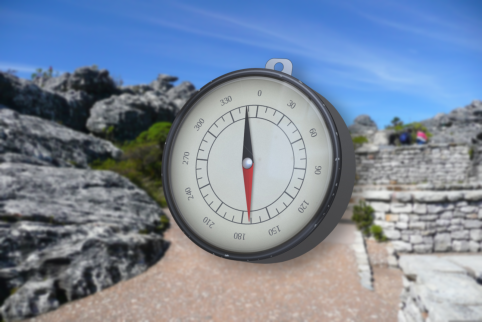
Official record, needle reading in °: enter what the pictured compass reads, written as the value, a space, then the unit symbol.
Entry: 170 °
